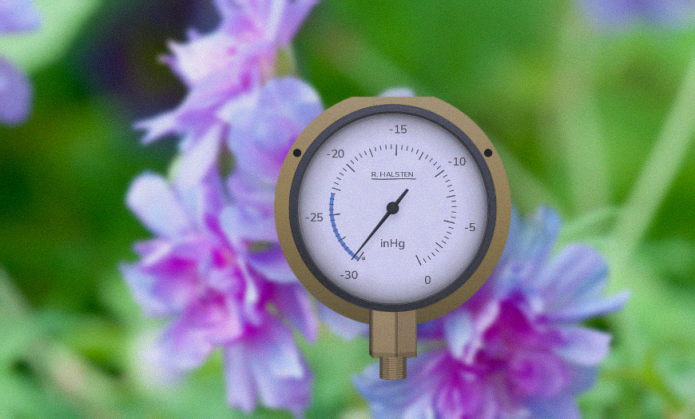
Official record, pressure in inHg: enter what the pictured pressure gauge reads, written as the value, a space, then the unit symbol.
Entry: -29.5 inHg
